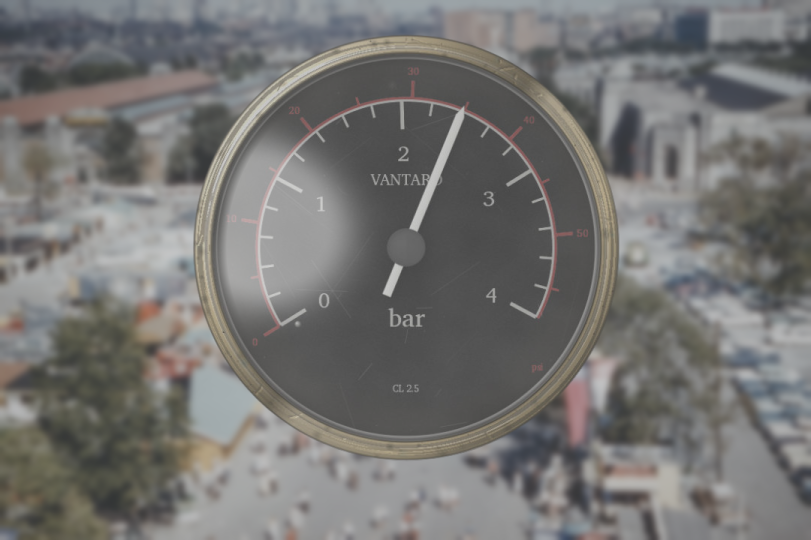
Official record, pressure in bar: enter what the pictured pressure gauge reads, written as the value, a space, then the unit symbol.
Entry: 2.4 bar
